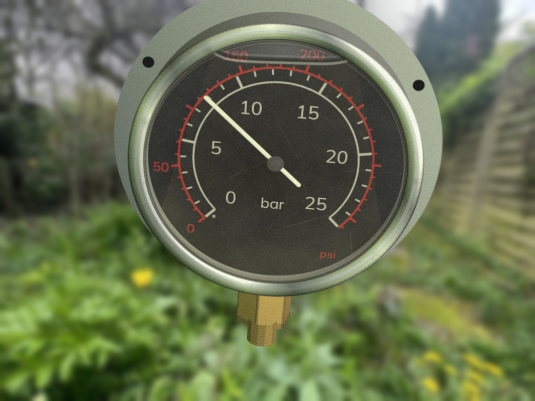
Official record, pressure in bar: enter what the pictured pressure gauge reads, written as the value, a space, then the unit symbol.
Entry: 8 bar
